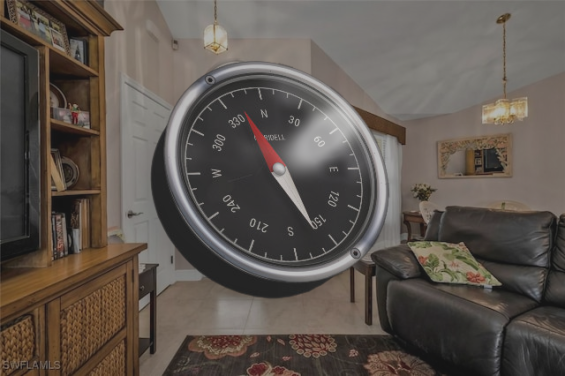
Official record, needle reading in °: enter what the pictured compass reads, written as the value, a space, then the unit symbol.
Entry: 340 °
